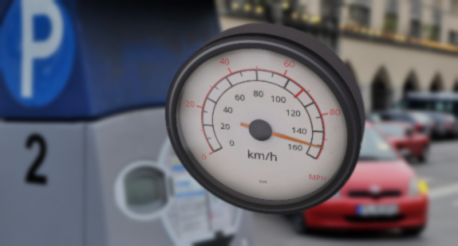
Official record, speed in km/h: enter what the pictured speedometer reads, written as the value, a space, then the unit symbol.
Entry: 150 km/h
